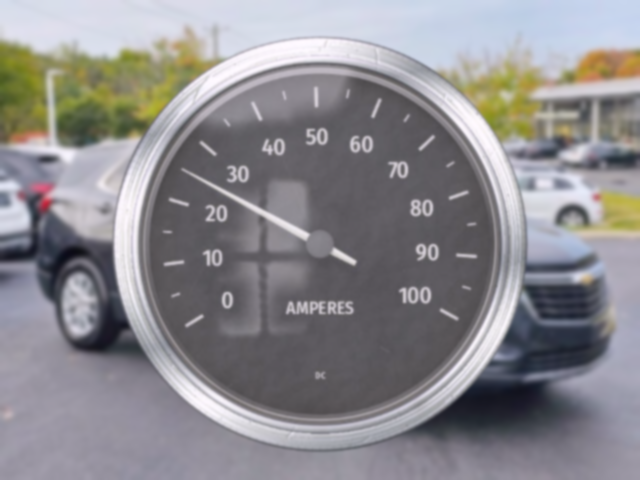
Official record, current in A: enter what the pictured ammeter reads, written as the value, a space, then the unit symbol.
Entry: 25 A
